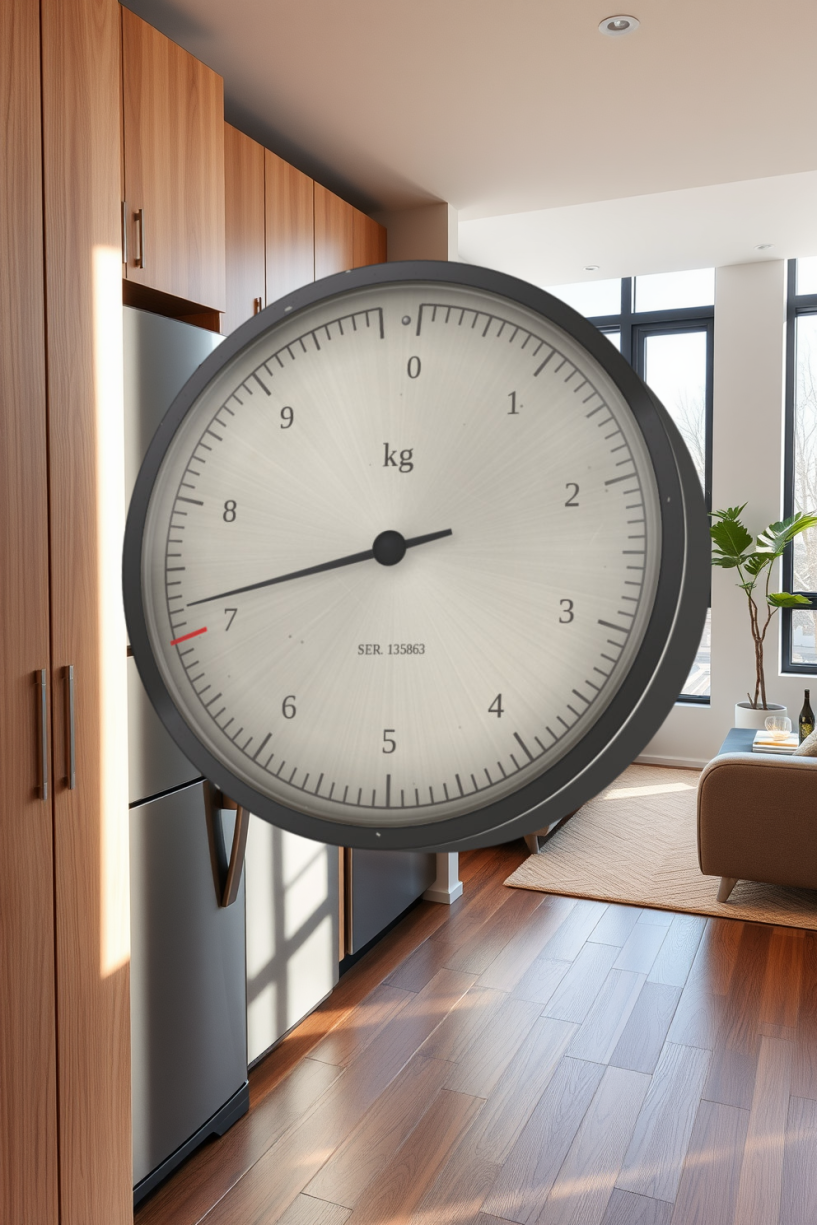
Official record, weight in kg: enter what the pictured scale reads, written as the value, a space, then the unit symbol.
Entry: 7.2 kg
